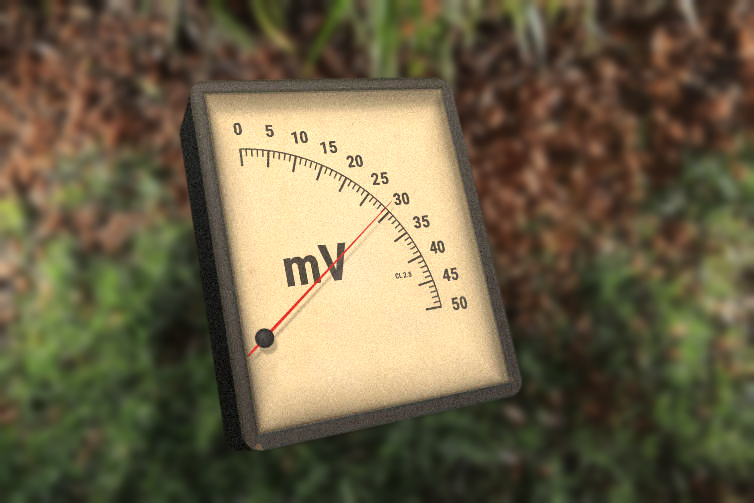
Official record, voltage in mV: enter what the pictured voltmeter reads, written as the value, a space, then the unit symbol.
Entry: 29 mV
